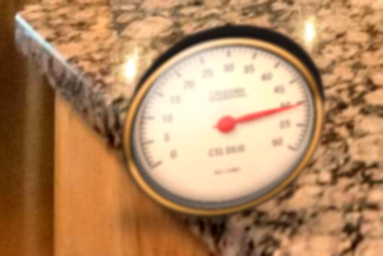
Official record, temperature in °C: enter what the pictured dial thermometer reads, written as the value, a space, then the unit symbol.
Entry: 50 °C
